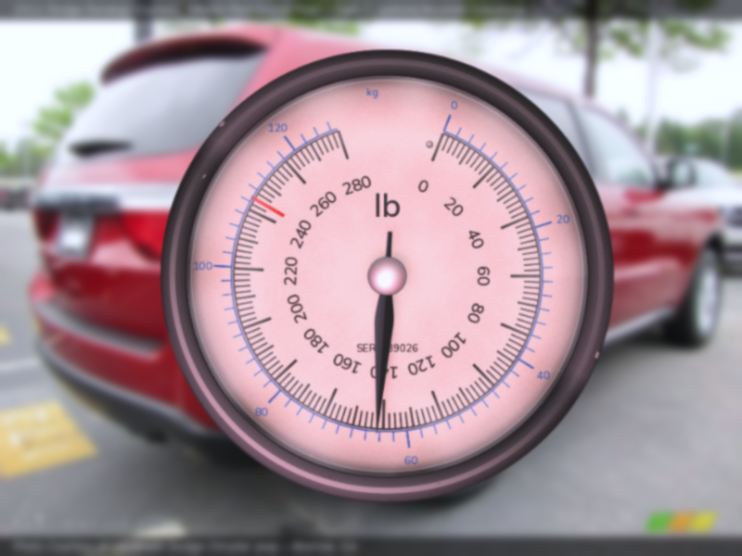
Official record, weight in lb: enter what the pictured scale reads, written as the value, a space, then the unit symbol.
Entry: 142 lb
